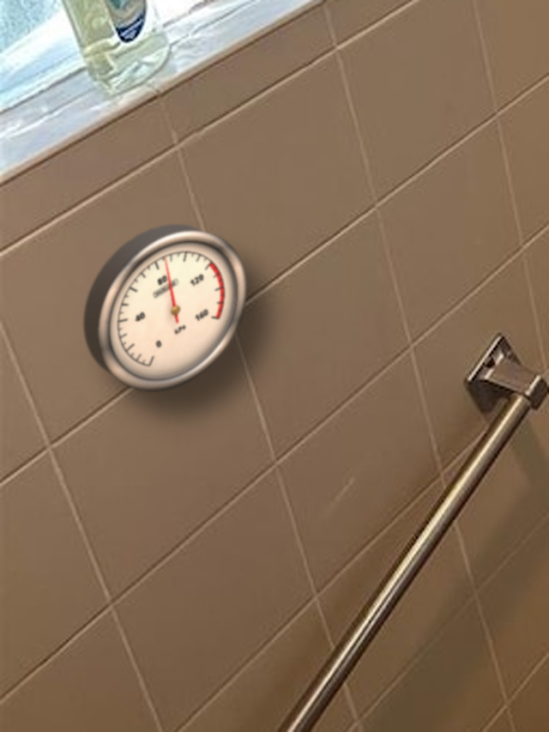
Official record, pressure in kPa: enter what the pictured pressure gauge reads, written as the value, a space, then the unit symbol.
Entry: 85 kPa
